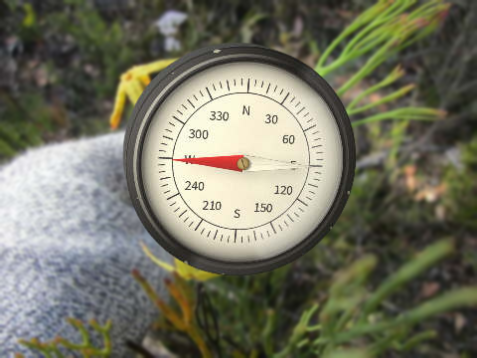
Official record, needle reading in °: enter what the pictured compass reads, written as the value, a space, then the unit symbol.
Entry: 270 °
